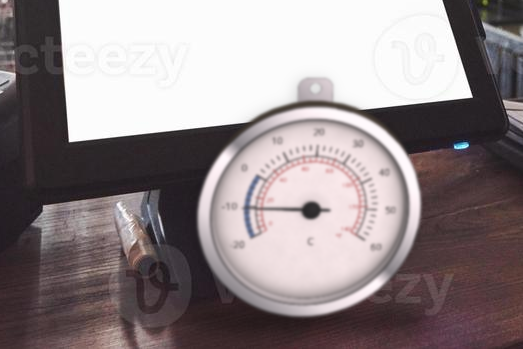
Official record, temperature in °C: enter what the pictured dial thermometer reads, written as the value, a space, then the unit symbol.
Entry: -10 °C
